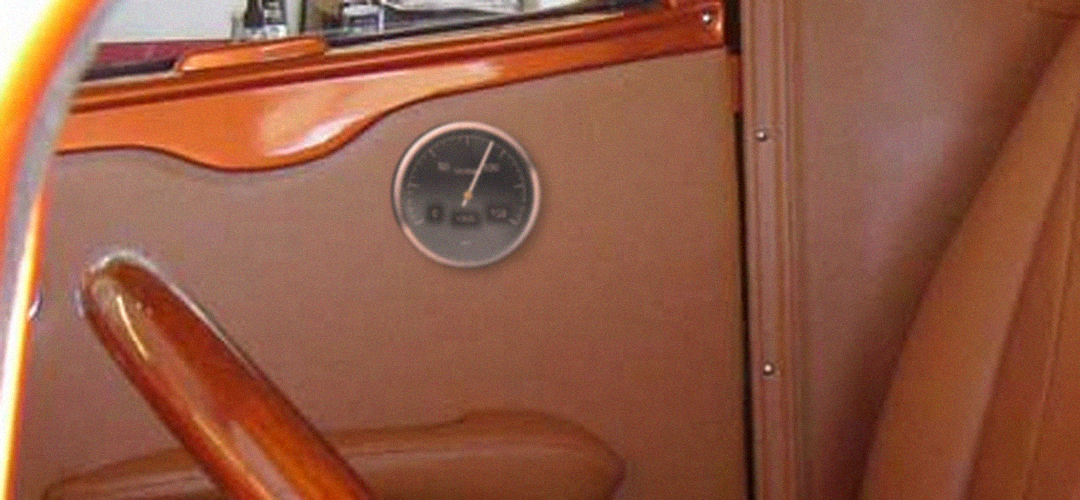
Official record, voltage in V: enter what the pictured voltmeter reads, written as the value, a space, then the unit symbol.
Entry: 90 V
